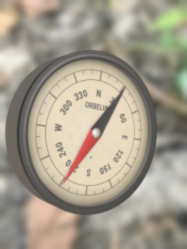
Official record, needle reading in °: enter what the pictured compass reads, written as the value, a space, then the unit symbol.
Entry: 210 °
